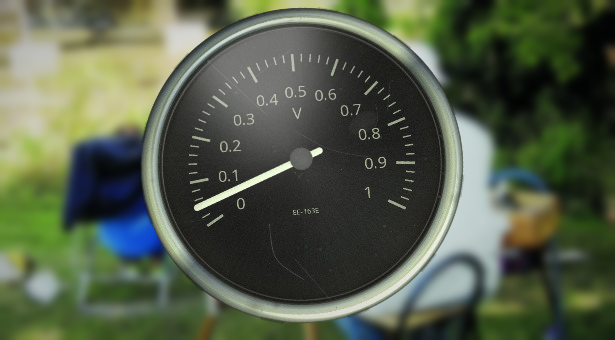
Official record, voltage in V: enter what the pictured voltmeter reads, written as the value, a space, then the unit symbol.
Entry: 0.04 V
